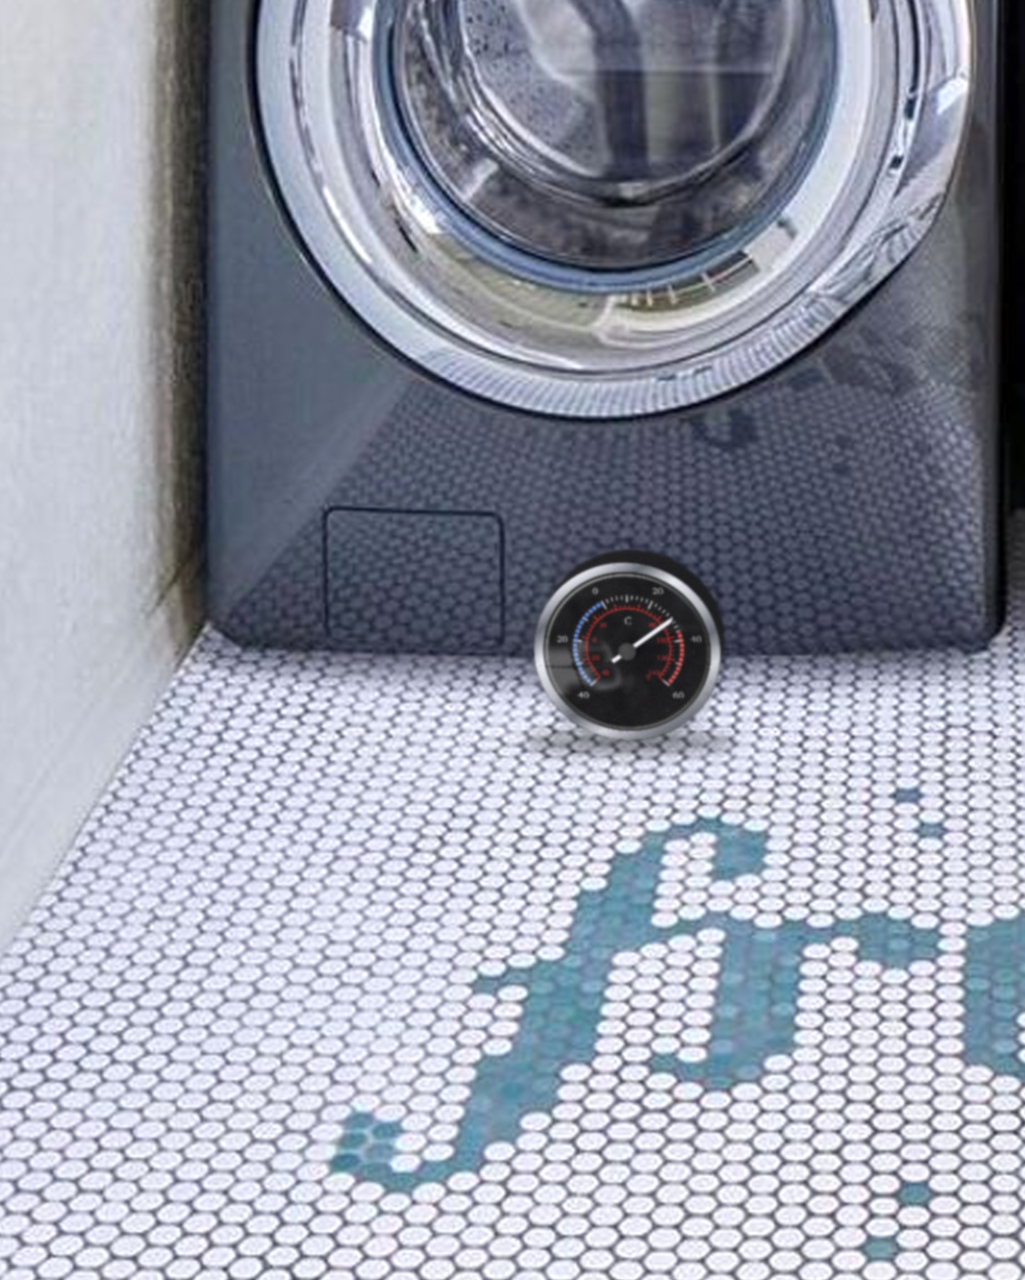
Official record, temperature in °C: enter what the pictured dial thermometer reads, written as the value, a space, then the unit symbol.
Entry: 30 °C
